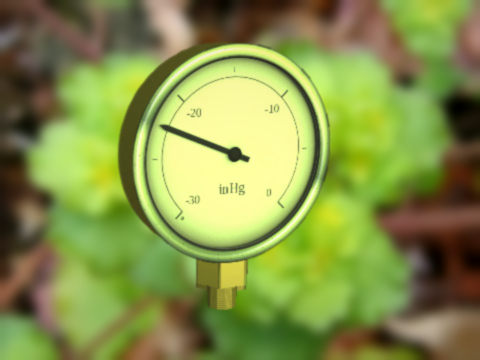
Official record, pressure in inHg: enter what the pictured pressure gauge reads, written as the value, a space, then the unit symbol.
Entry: -22.5 inHg
